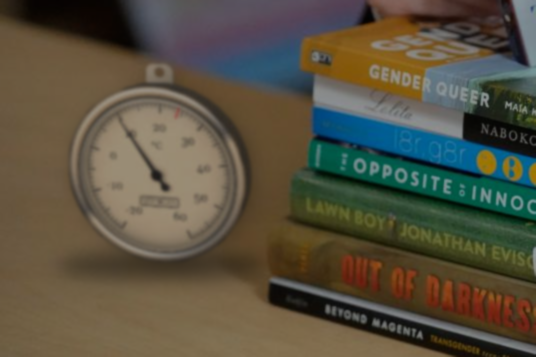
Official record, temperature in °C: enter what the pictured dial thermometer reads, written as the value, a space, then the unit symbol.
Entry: 10 °C
